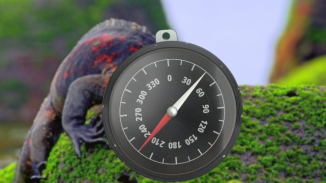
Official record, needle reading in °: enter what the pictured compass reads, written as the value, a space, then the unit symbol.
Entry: 225 °
